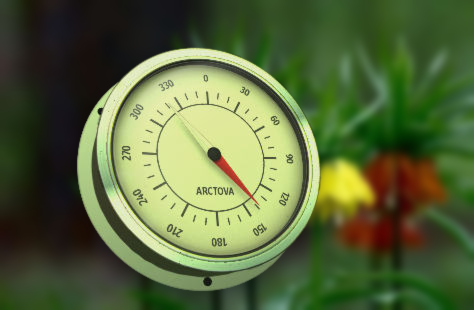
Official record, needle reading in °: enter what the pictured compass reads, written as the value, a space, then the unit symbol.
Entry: 140 °
